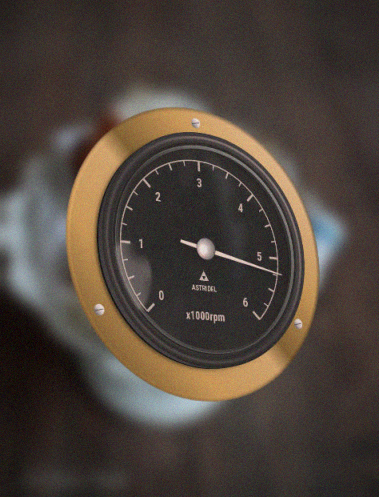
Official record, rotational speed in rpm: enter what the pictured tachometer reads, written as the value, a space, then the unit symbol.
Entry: 5250 rpm
